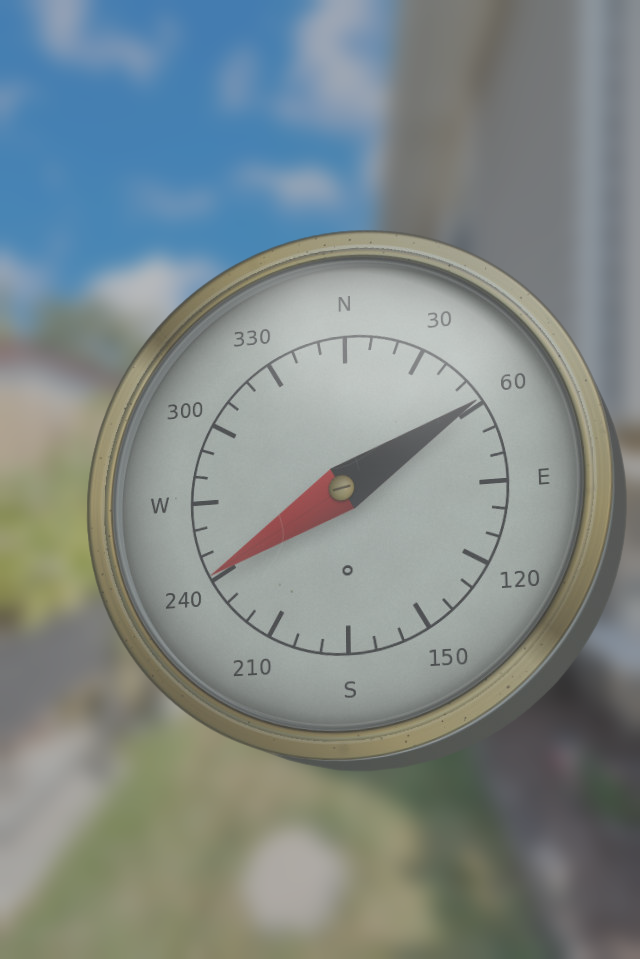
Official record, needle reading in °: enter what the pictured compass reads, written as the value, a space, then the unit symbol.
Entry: 240 °
